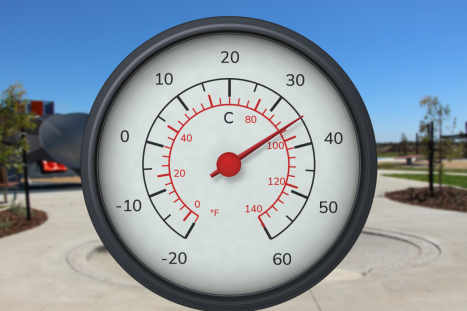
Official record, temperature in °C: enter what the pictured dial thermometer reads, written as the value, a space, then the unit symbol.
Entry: 35 °C
